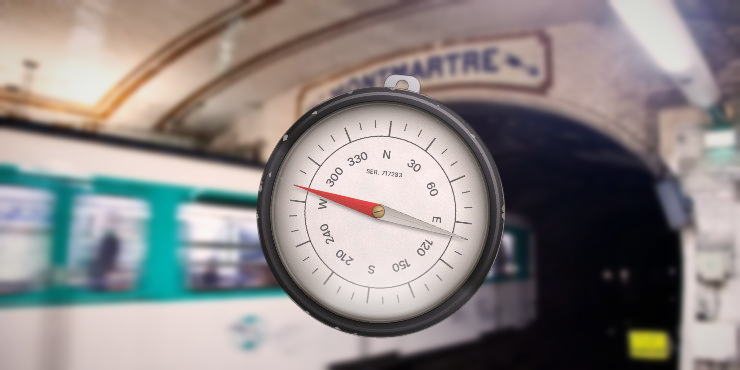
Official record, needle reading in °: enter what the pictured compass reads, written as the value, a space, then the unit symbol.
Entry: 280 °
